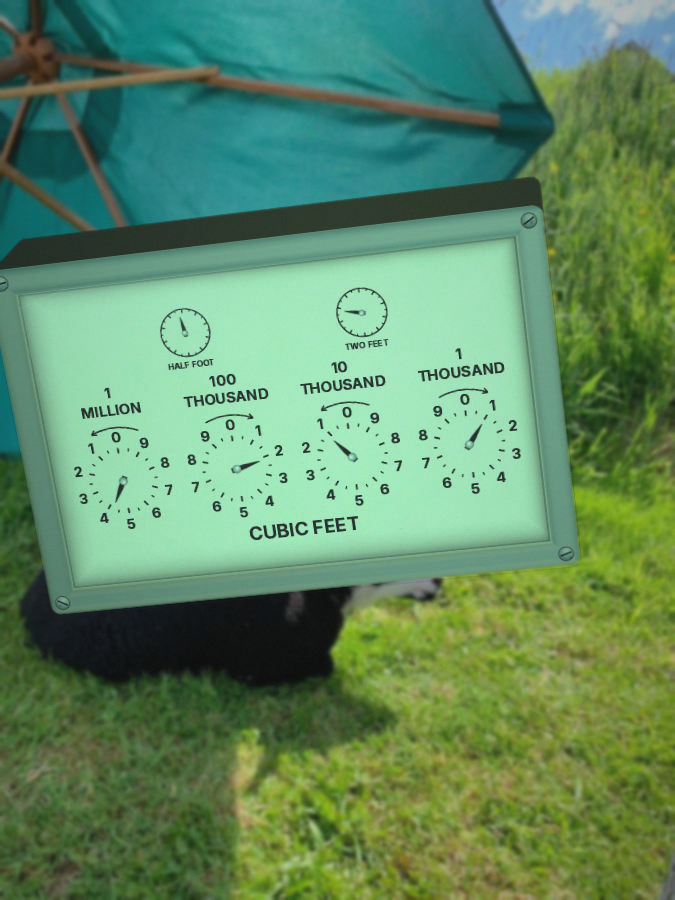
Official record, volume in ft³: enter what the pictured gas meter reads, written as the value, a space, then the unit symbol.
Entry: 421100 ft³
